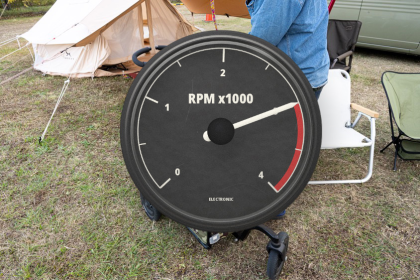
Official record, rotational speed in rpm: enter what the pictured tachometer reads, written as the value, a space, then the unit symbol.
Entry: 3000 rpm
